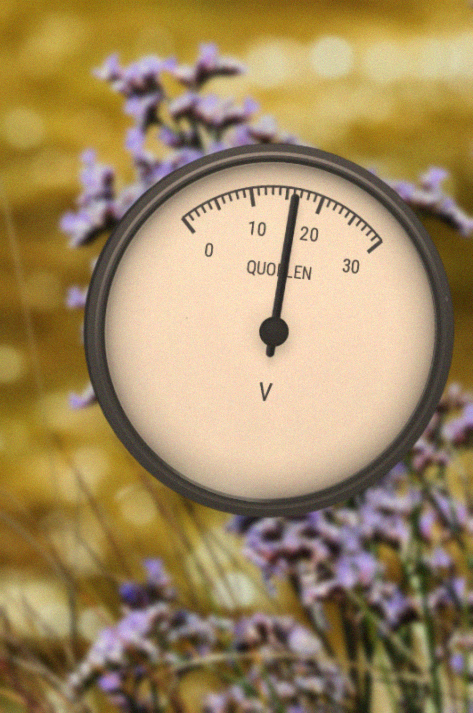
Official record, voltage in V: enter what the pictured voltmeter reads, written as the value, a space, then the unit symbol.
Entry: 16 V
